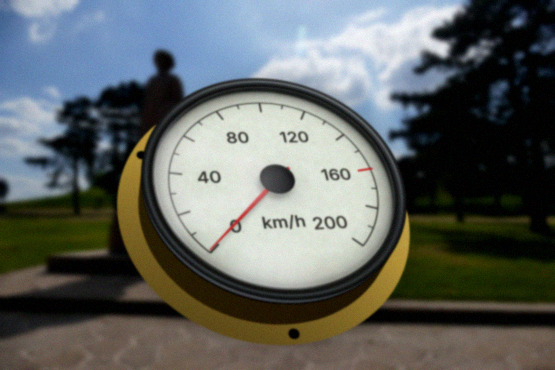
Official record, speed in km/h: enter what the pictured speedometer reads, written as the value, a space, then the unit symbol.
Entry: 0 km/h
